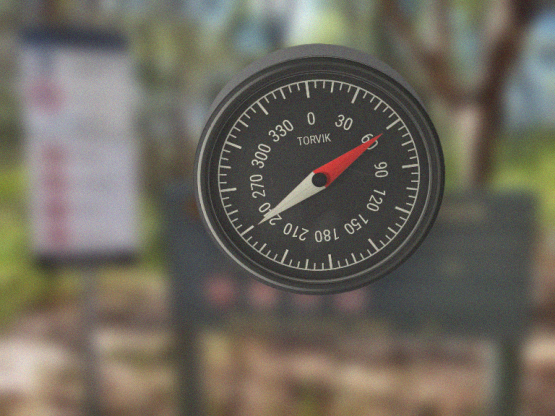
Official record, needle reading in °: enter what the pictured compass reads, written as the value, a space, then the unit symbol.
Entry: 60 °
